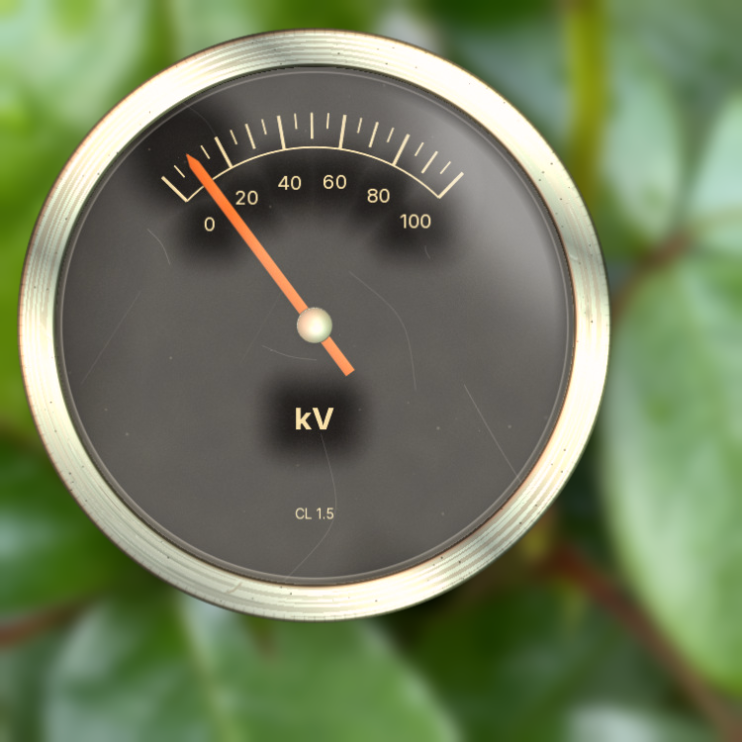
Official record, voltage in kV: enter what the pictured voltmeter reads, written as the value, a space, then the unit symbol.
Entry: 10 kV
